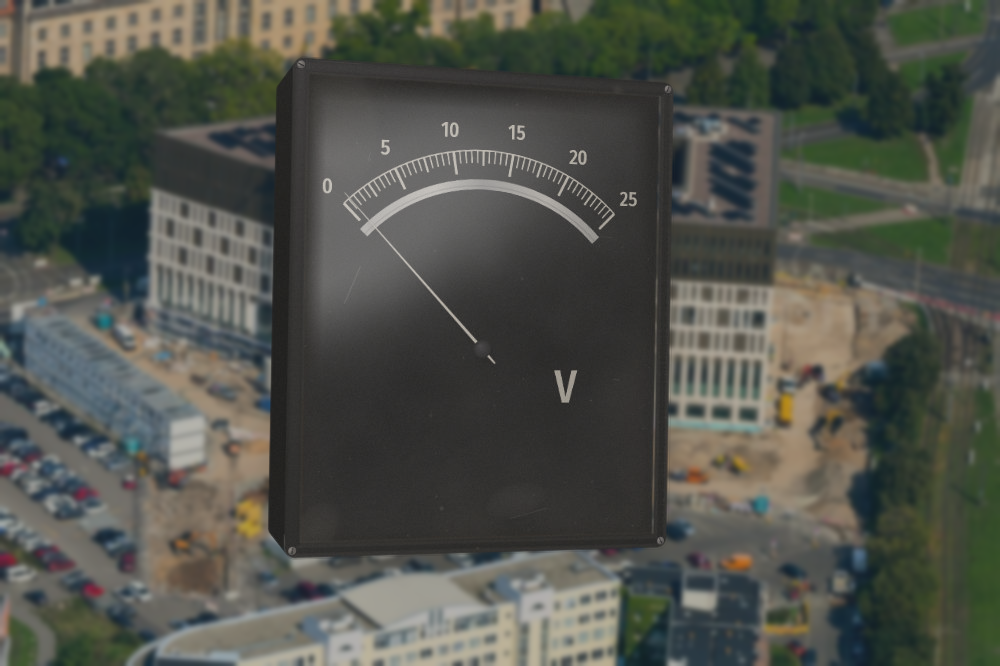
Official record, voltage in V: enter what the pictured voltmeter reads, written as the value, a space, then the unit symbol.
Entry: 0.5 V
